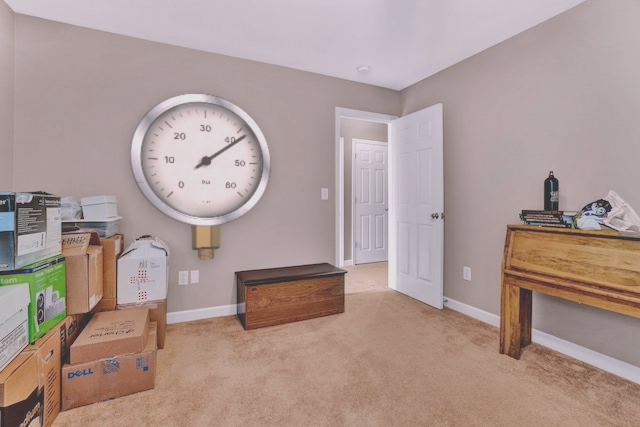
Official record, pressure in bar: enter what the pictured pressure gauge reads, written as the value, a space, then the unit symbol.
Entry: 42 bar
